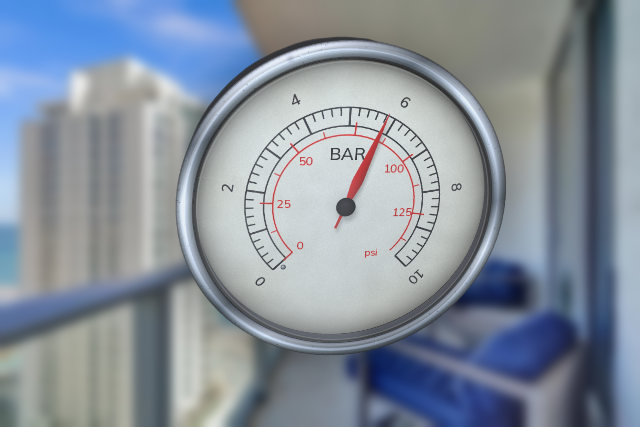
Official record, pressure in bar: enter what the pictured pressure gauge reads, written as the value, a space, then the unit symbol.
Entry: 5.8 bar
